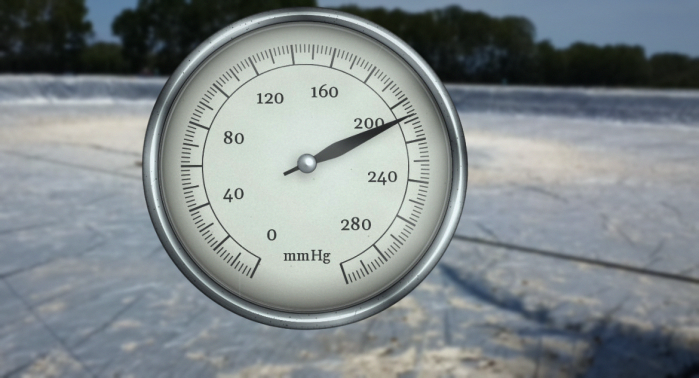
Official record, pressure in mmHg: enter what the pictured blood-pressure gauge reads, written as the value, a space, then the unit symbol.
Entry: 208 mmHg
